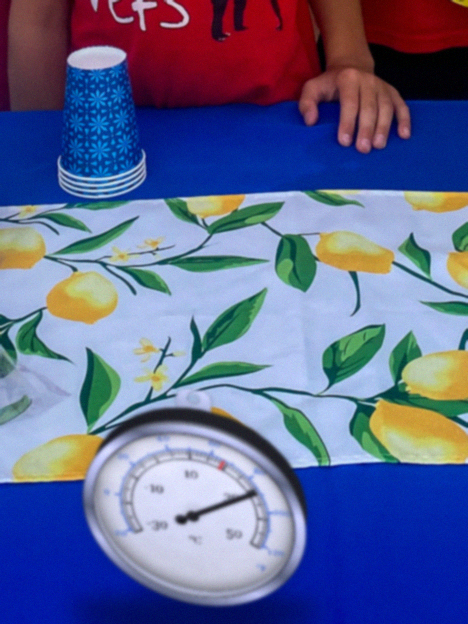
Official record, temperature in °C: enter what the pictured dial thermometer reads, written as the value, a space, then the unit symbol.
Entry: 30 °C
